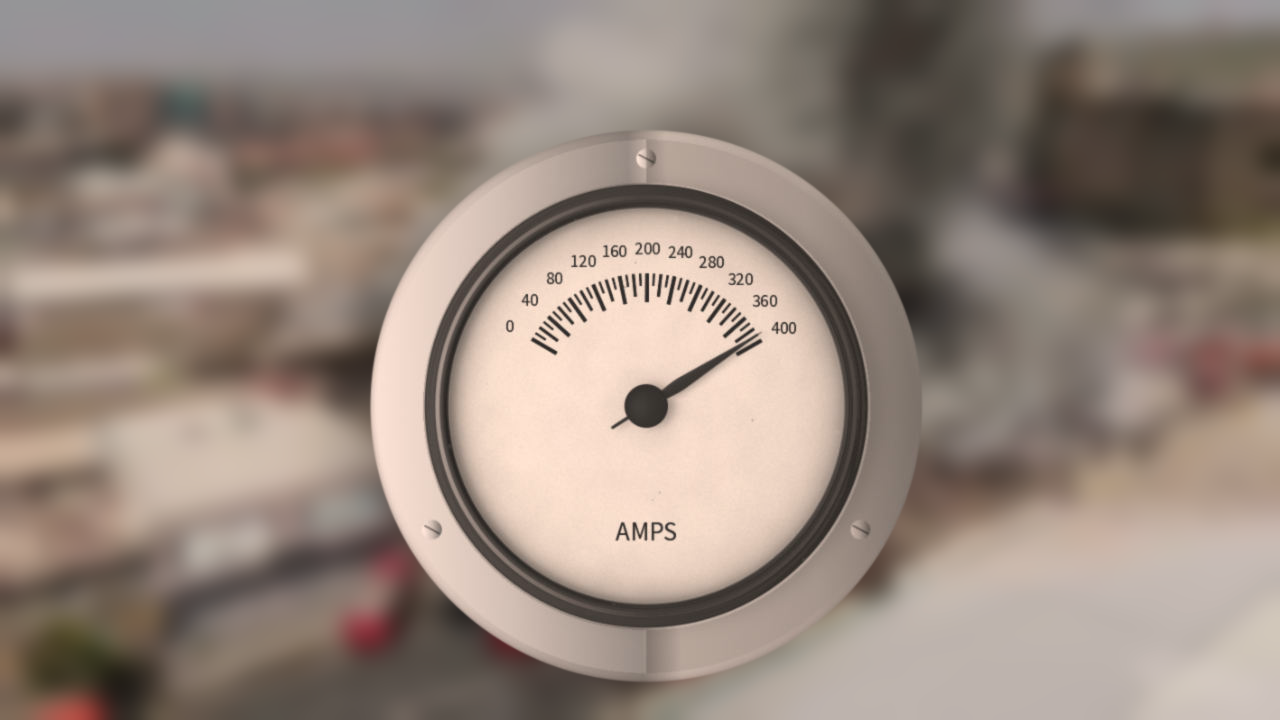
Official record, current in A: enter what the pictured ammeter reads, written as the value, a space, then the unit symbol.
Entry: 390 A
